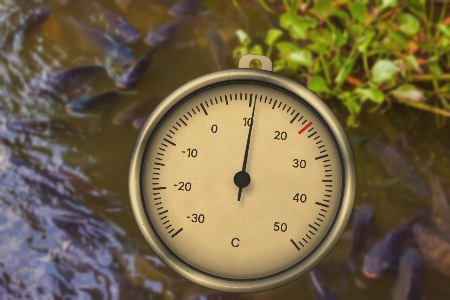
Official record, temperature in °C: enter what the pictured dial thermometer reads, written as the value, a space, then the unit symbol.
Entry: 11 °C
